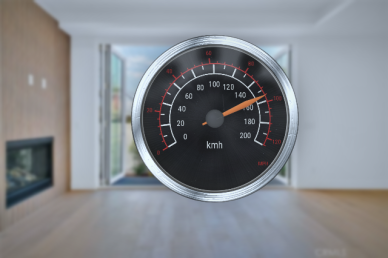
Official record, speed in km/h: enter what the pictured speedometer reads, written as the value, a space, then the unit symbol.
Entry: 155 km/h
